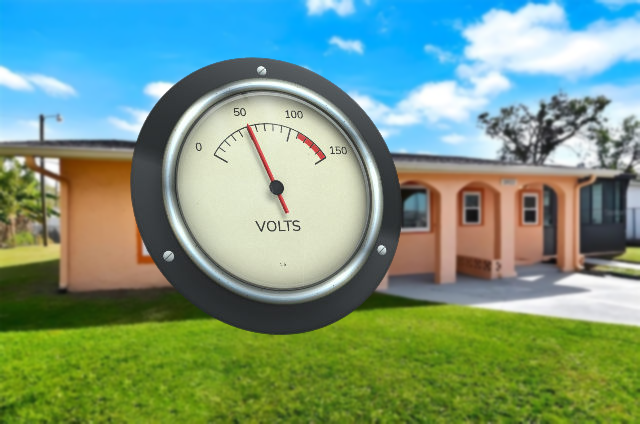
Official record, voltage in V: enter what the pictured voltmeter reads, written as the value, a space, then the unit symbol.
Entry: 50 V
